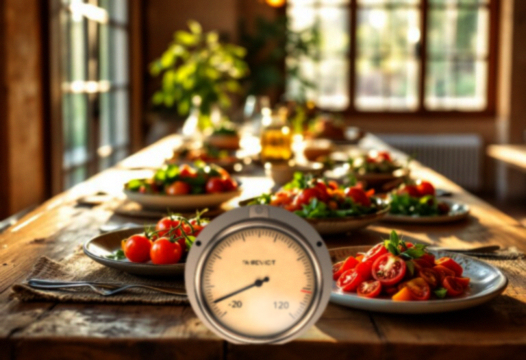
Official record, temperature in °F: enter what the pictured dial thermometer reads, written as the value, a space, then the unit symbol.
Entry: -10 °F
